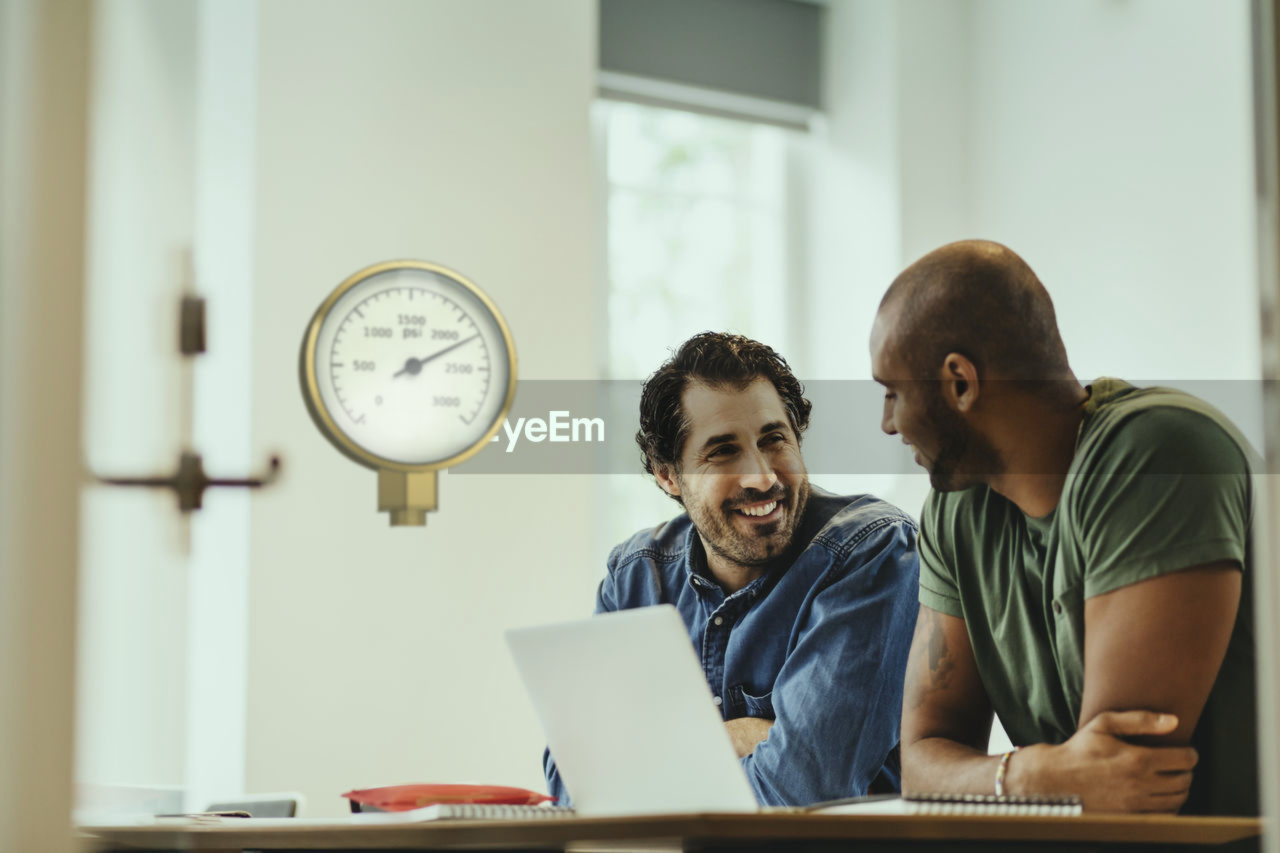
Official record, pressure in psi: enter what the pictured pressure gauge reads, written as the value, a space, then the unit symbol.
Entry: 2200 psi
